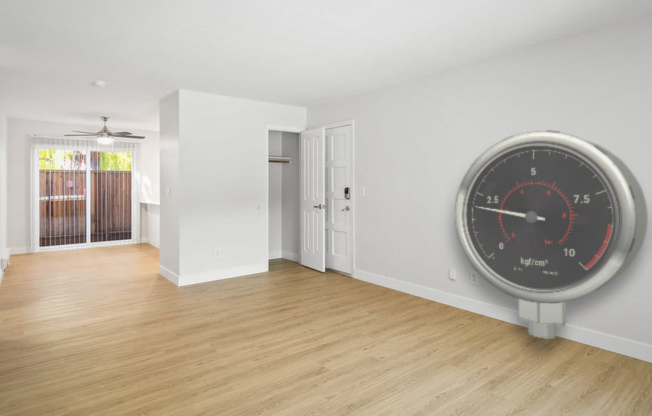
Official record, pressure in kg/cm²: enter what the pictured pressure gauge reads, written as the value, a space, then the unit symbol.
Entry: 2 kg/cm²
